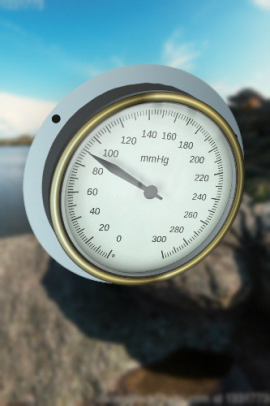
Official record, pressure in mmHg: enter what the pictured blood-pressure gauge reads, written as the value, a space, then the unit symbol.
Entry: 90 mmHg
